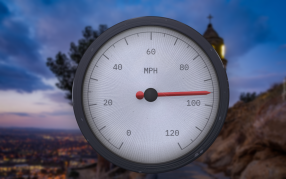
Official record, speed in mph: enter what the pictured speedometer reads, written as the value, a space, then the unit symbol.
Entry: 95 mph
